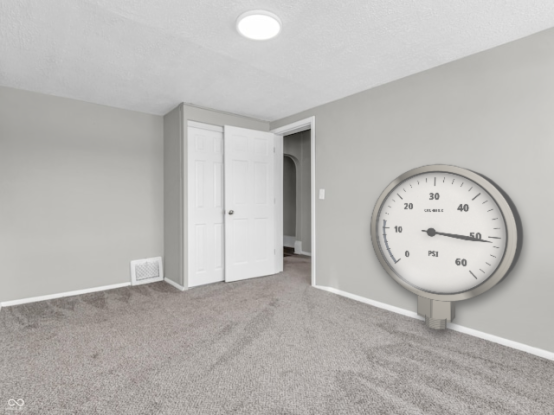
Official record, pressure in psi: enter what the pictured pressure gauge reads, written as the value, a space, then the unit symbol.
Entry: 51 psi
